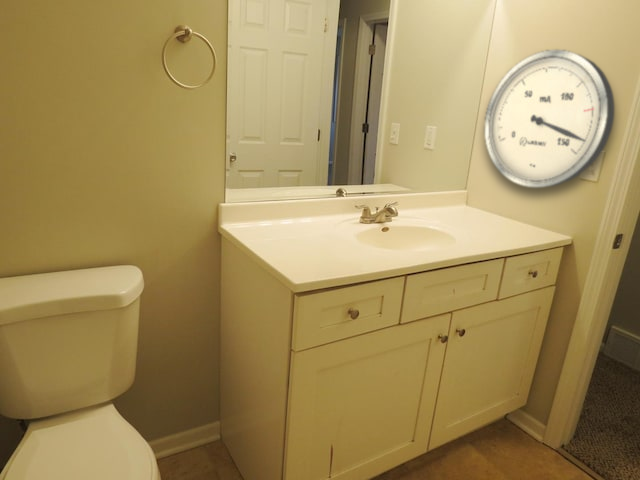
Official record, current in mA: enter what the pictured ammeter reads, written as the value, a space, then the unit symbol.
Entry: 140 mA
